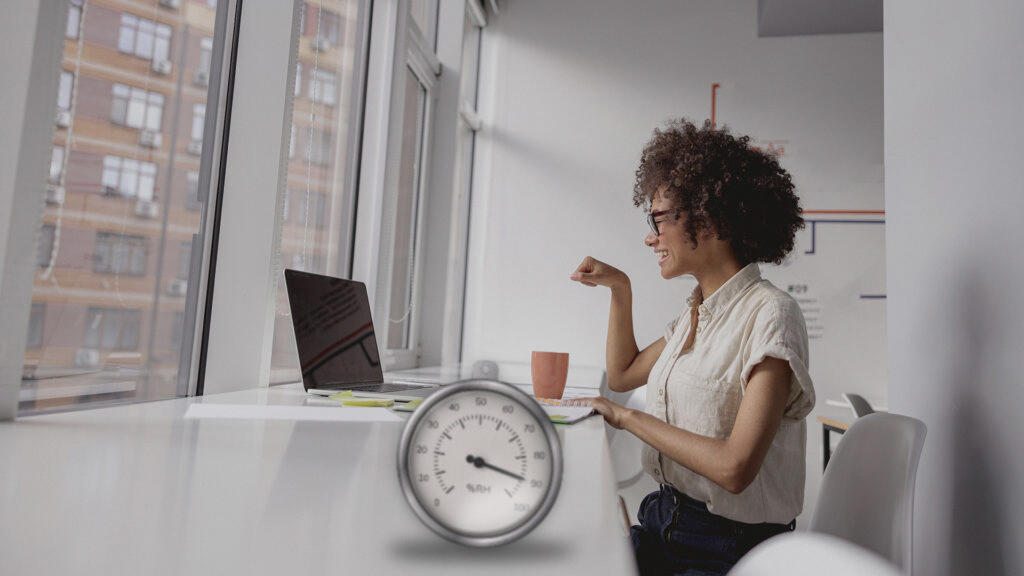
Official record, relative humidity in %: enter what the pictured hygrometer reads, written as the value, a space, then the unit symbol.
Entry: 90 %
